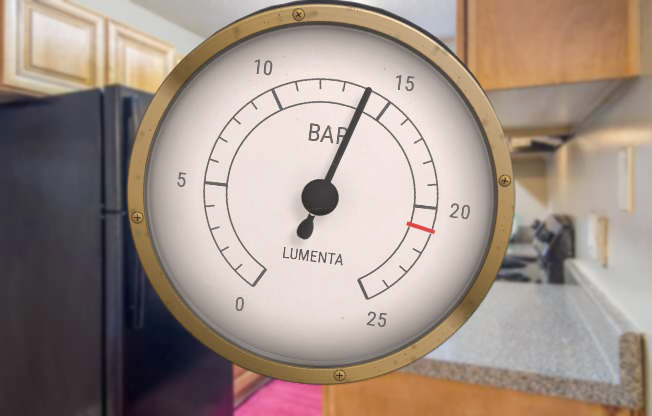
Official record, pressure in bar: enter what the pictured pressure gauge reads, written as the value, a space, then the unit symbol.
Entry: 14 bar
